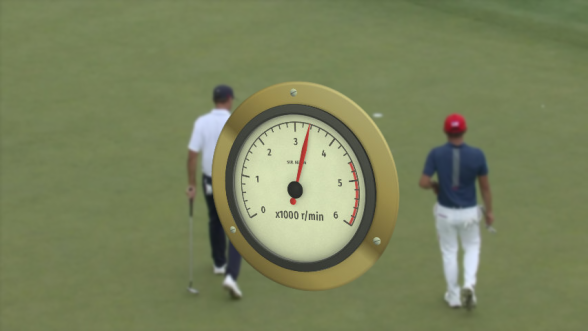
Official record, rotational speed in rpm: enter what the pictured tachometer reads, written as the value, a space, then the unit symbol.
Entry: 3400 rpm
